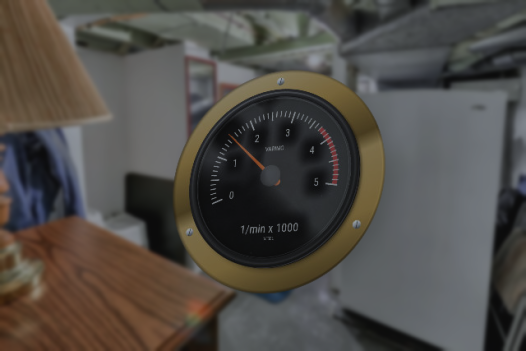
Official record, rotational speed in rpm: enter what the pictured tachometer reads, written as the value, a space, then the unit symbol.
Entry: 1500 rpm
